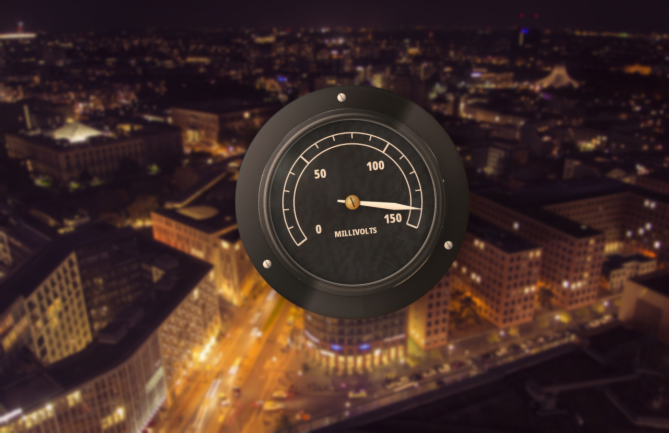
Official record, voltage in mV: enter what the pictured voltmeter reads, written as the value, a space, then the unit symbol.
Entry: 140 mV
